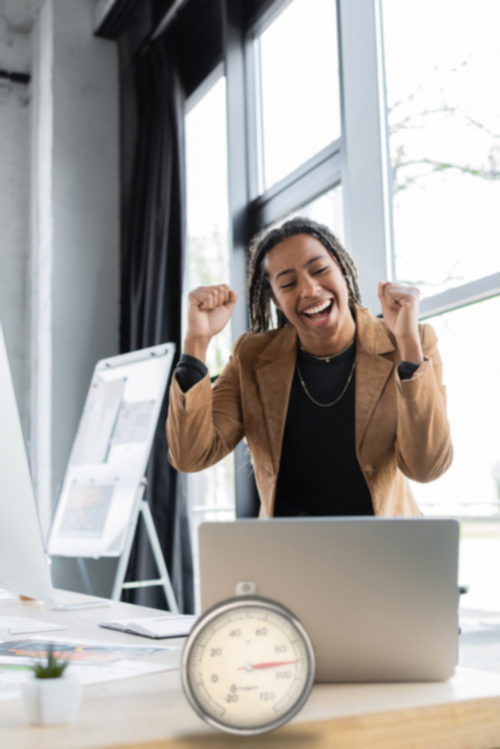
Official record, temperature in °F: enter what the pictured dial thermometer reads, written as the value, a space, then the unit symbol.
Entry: 90 °F
